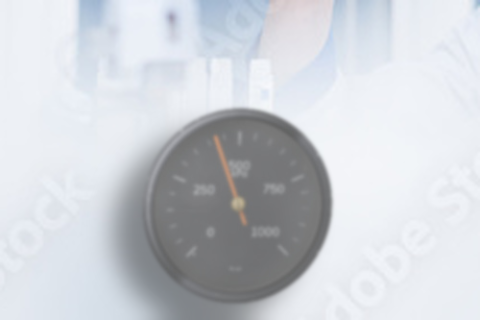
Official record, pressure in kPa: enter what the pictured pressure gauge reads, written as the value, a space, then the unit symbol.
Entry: 425 kPa
